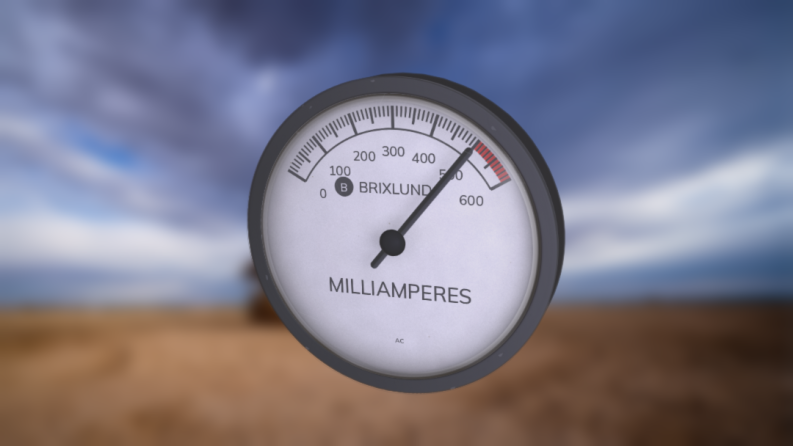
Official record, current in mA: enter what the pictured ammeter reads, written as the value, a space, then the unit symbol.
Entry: 500 mA
